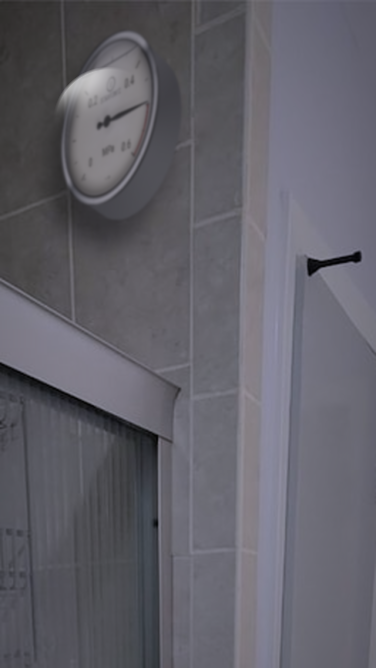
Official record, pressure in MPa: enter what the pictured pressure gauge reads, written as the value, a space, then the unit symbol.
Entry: 0.5 MPa
